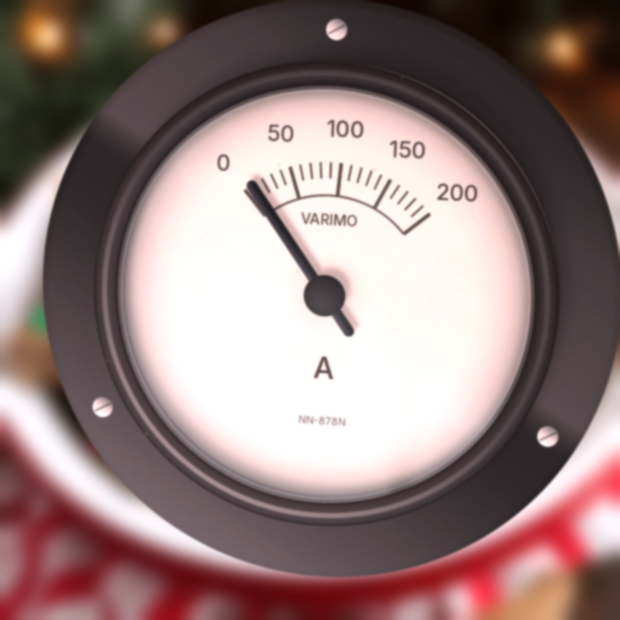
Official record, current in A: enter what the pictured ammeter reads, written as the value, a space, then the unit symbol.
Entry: 10 A
